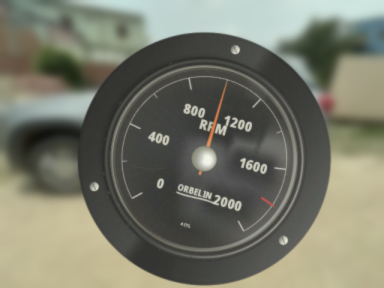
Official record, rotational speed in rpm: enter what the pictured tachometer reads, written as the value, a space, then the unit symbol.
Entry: 1000 rpm
